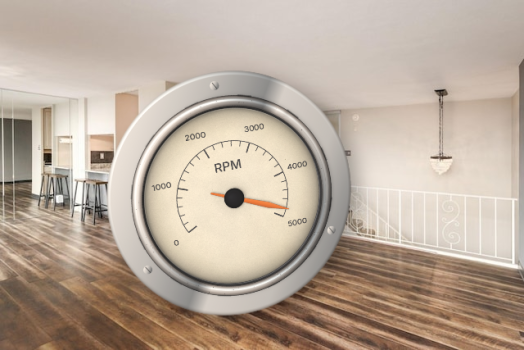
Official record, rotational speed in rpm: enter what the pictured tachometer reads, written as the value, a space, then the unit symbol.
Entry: 4800 rpm
